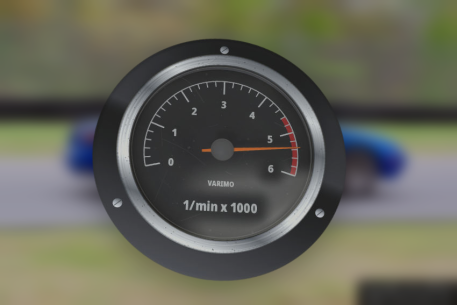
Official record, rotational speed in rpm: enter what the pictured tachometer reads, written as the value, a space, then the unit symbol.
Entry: 5400 rpm
